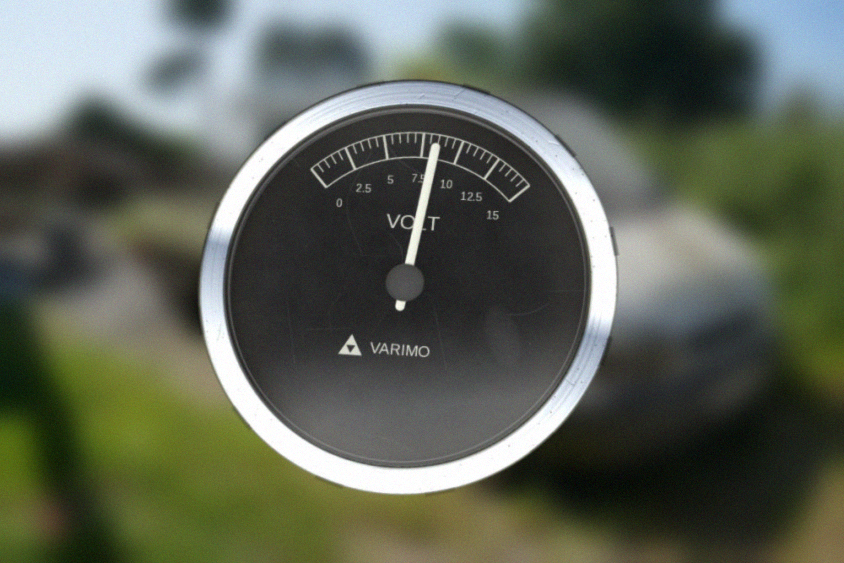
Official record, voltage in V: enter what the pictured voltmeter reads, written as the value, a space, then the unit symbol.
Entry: 8.5 V
